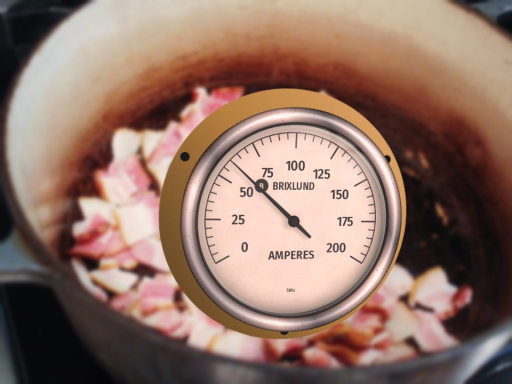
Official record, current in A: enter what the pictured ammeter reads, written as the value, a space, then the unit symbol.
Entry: 60 A
